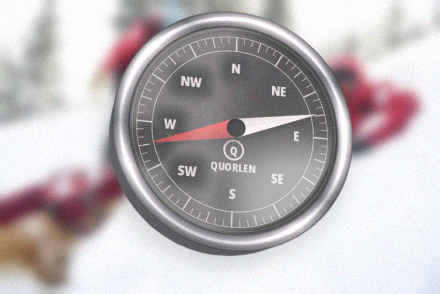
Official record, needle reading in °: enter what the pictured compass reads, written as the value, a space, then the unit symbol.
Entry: 255 °
